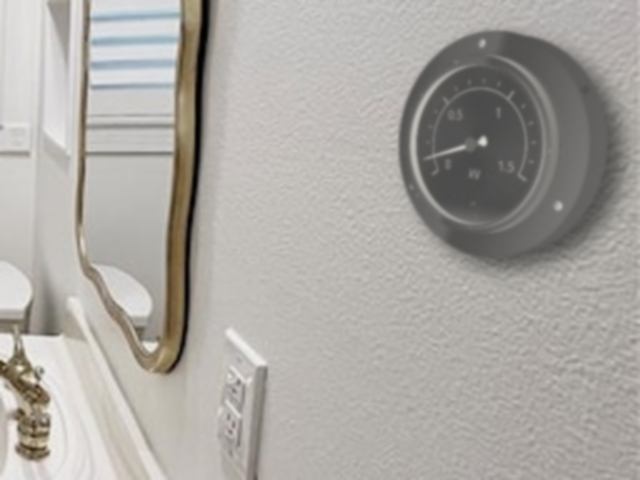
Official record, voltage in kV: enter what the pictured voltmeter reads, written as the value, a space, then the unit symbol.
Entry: 0.1 kV
